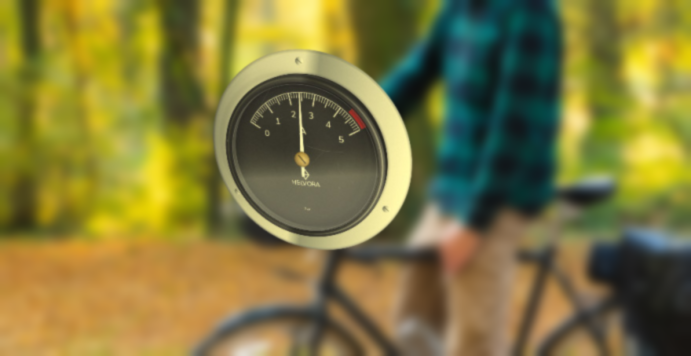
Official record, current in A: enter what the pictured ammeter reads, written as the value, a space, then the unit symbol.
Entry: 2.5 A
